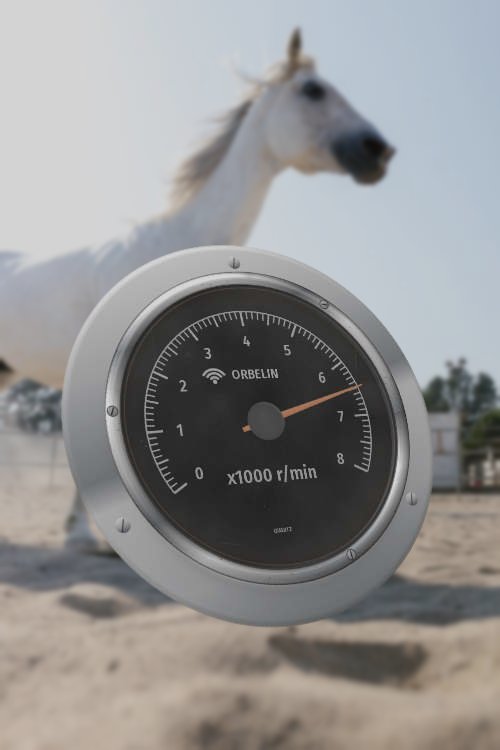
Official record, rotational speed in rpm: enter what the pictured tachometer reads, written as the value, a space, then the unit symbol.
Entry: 6500 rpm
